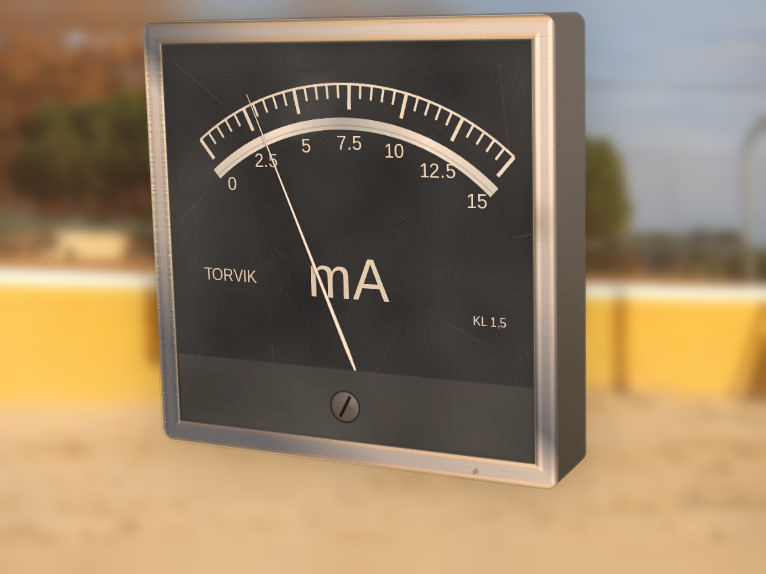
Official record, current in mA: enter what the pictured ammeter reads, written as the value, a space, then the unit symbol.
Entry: 3 mA
